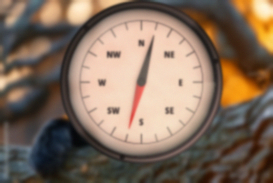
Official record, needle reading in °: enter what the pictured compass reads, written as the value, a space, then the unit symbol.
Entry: 195 °
